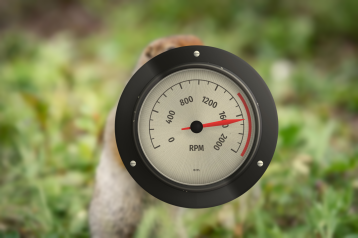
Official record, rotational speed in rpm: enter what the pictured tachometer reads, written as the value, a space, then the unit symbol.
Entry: 1650 rpm
